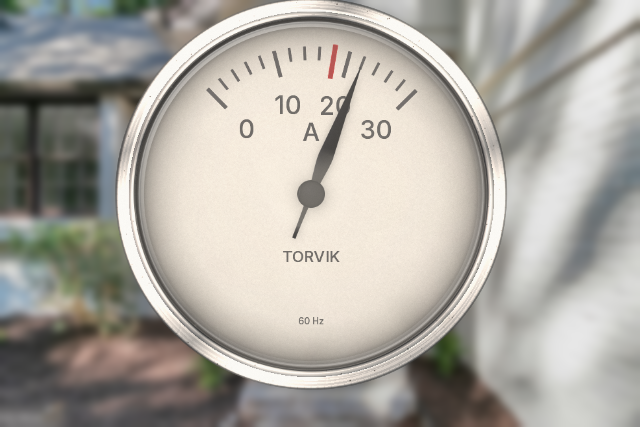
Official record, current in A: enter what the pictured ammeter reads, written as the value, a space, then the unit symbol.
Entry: 22 A
